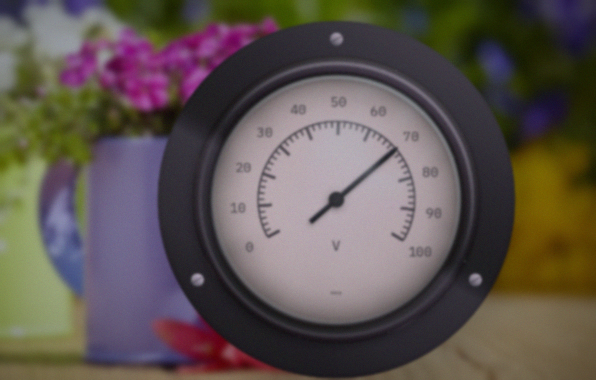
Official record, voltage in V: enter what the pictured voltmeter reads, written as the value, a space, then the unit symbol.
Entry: 70 V
